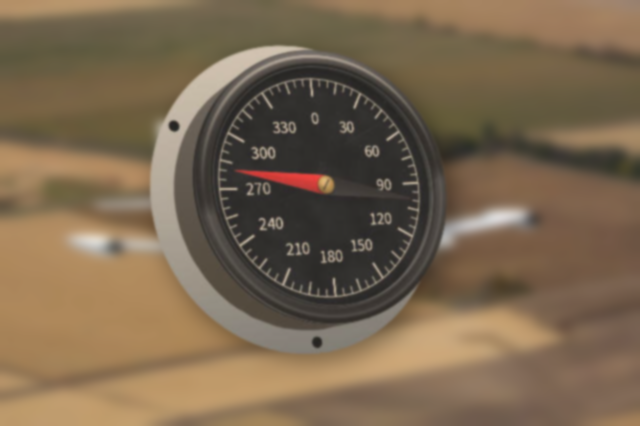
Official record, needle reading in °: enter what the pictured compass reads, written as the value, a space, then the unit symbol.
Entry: 280 °
